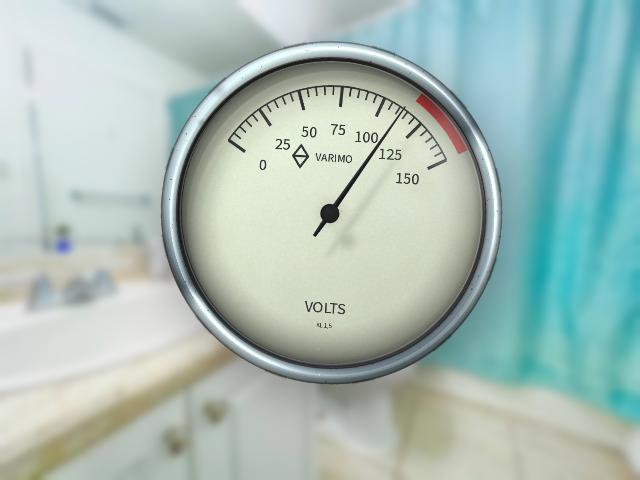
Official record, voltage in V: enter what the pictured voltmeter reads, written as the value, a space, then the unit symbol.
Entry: 112.5 V
